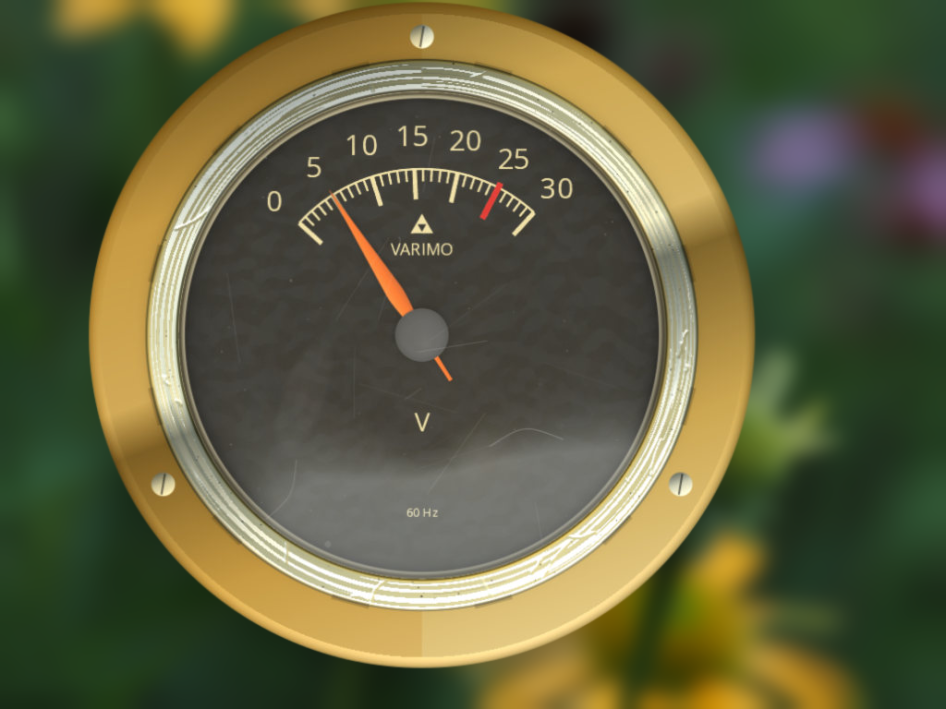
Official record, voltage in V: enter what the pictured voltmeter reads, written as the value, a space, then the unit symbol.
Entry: 5 V
